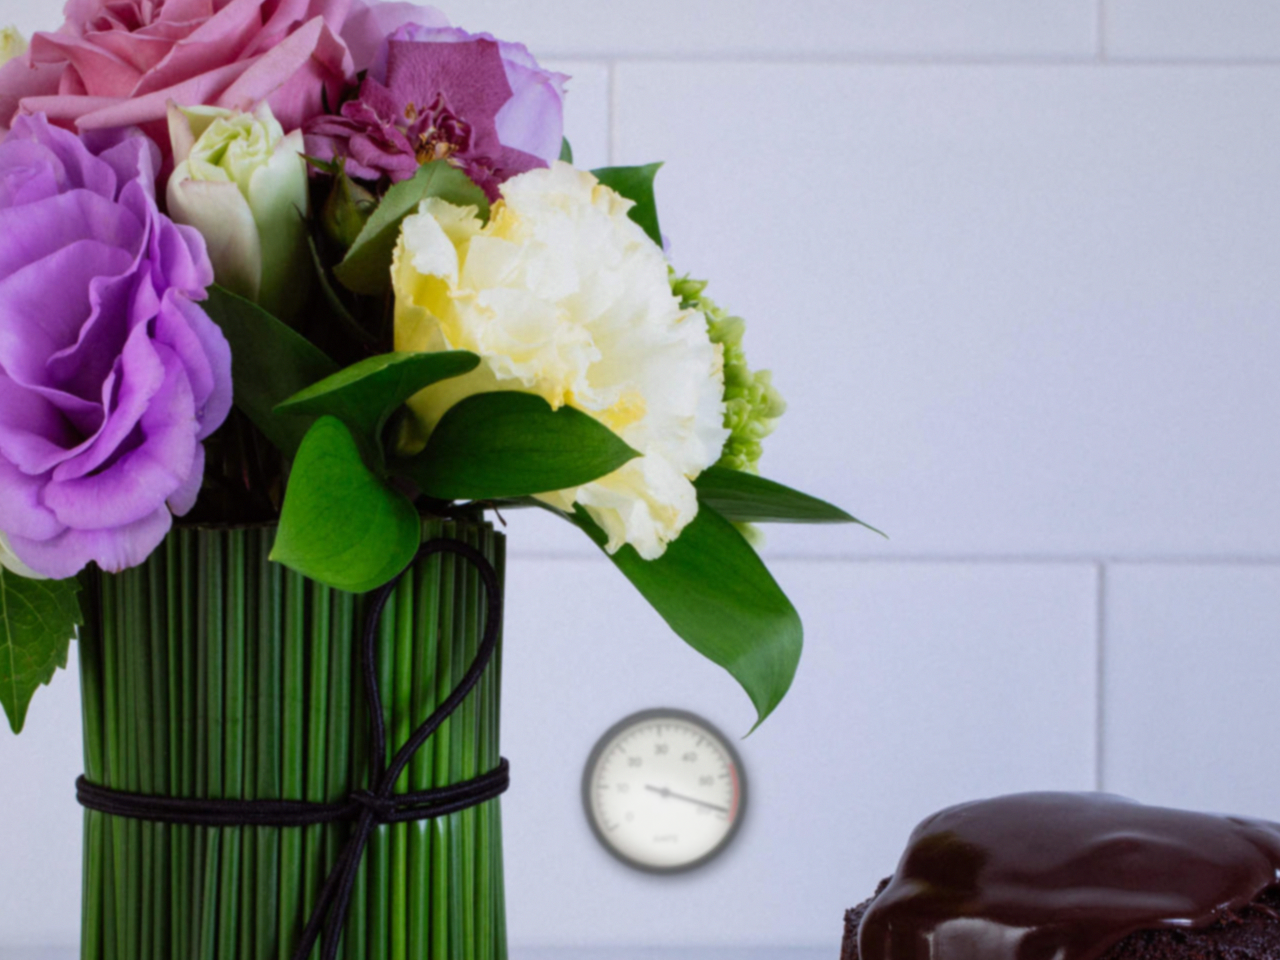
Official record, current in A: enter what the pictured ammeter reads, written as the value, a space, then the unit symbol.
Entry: 58 A
